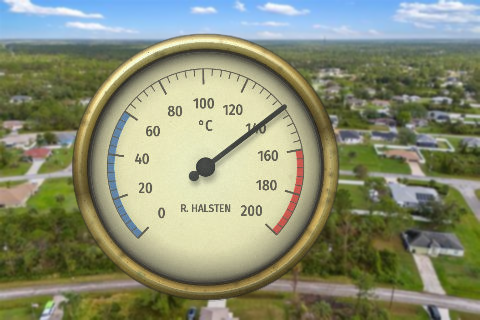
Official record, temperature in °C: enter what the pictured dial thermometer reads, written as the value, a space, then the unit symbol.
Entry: 140 °C
